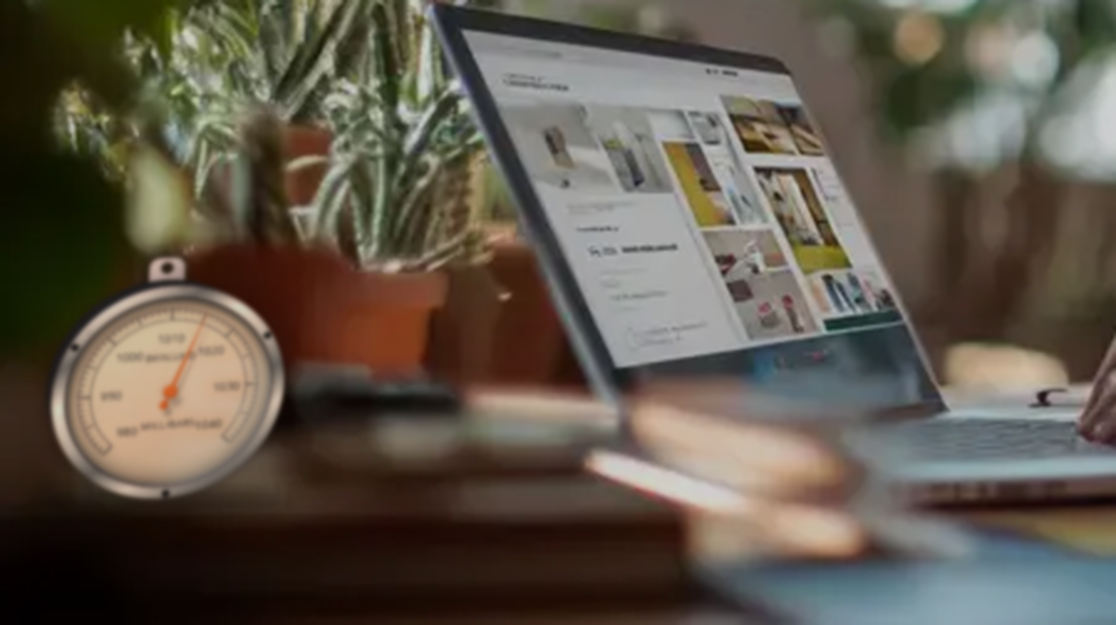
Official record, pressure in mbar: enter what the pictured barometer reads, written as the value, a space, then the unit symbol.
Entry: 1015 mbar
